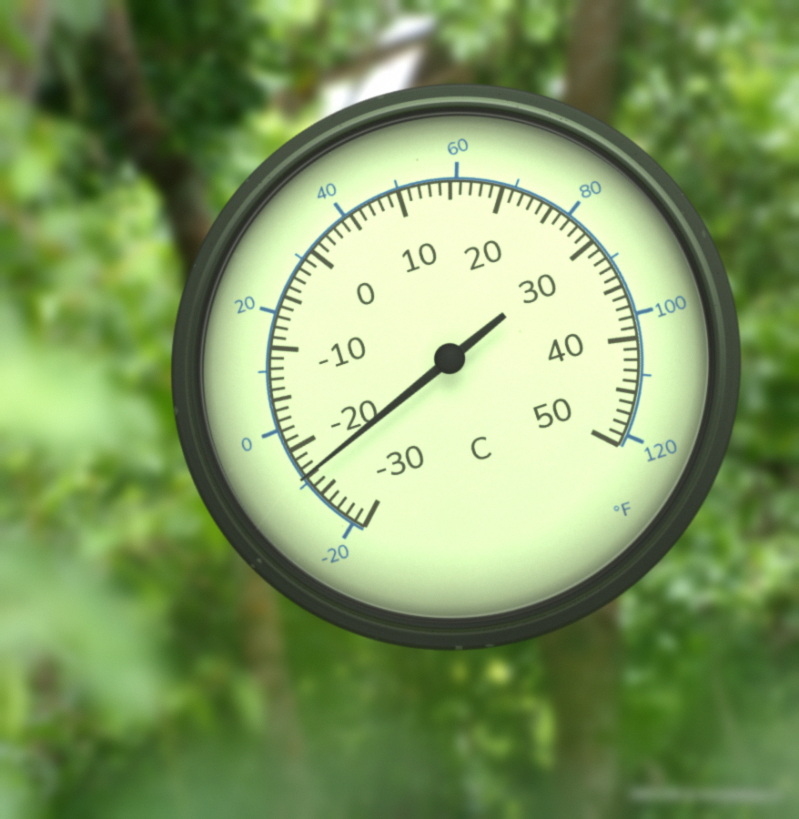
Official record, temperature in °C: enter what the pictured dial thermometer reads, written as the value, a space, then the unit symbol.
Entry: -23 °C
